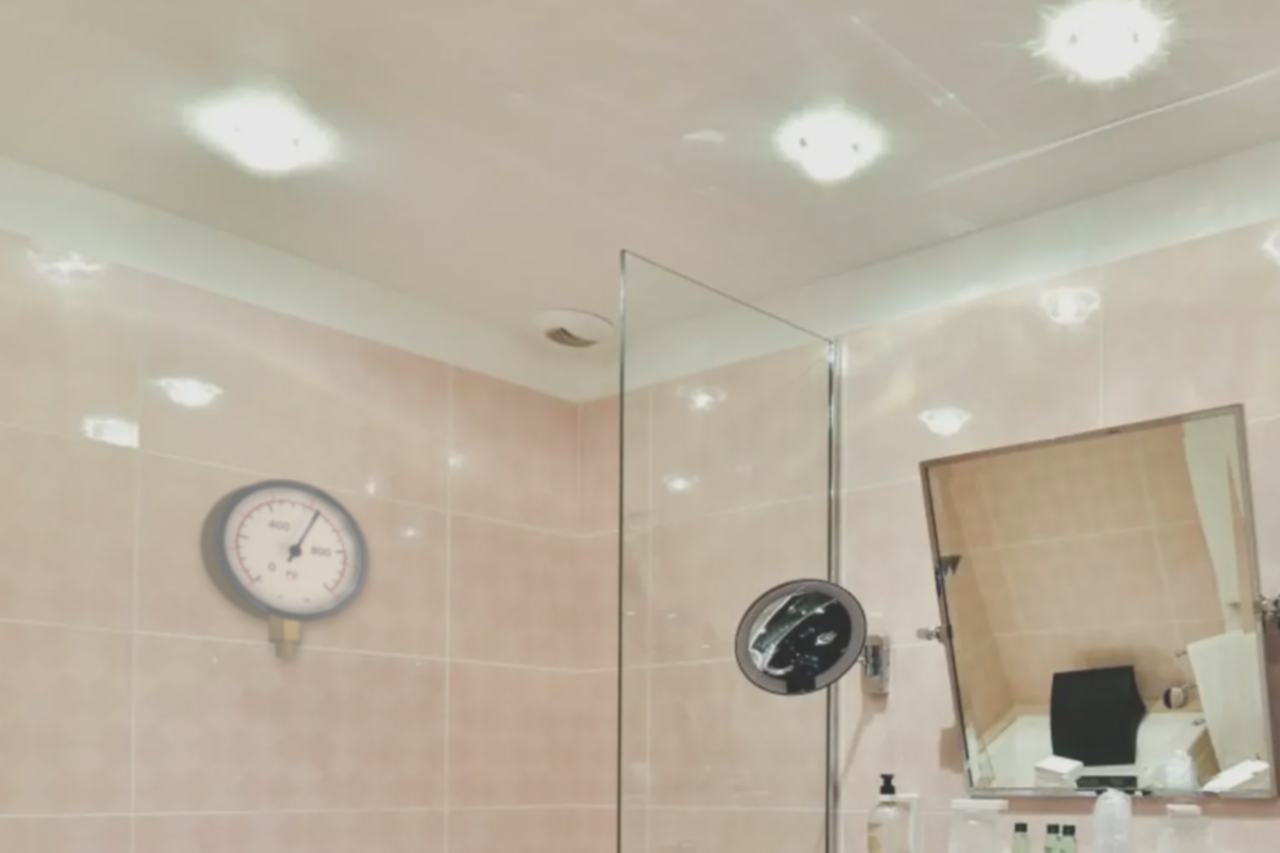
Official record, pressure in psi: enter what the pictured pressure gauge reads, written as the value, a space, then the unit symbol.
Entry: 600 psi
